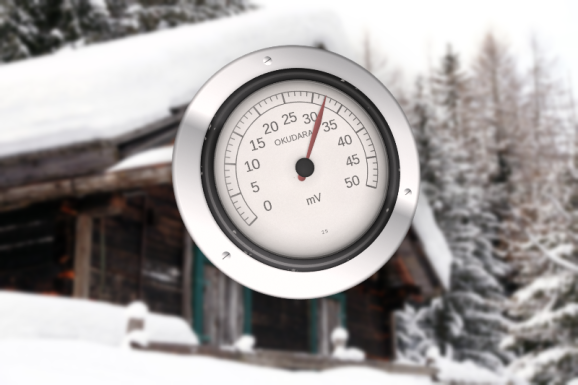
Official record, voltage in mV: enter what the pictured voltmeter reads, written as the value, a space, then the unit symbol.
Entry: 32 mV
